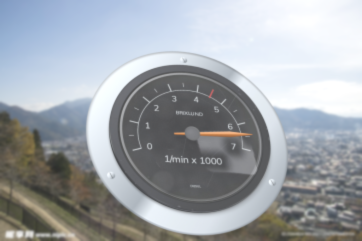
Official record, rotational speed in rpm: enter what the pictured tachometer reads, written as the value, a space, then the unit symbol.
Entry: 6500 rpm
